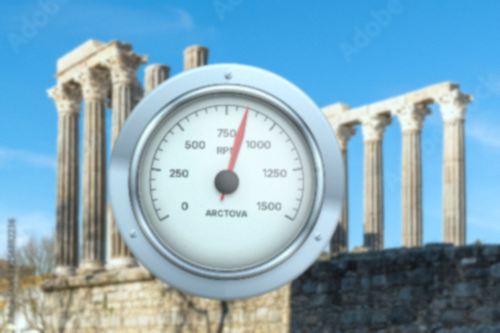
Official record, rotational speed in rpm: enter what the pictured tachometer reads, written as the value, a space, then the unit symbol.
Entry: 850 rpm
